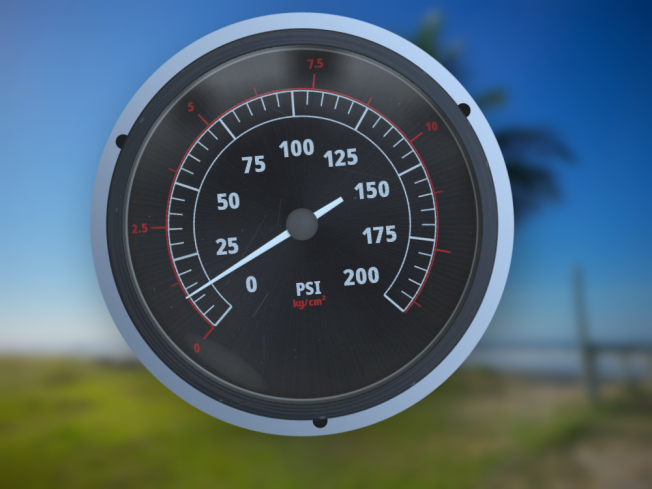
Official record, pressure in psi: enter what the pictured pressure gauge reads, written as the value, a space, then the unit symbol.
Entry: 12.5 psi
